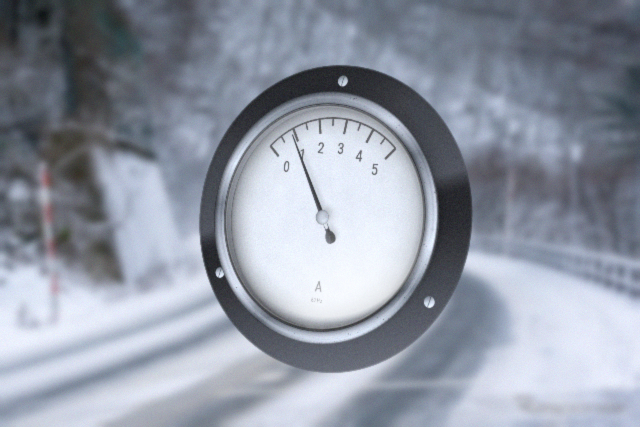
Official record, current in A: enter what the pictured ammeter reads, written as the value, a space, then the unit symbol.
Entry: 1 A
